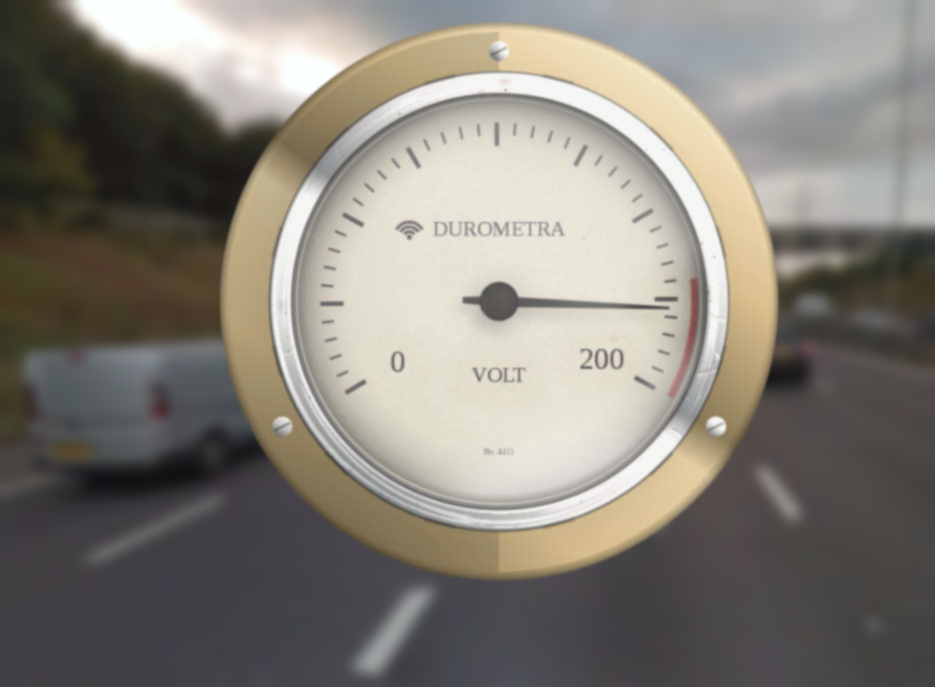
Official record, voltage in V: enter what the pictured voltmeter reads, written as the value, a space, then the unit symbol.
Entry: 177.5 V
